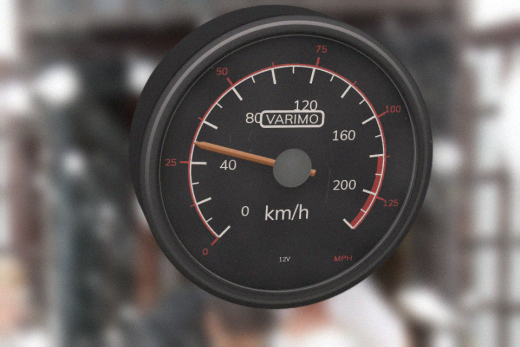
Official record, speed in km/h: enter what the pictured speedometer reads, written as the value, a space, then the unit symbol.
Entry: 50 km/h
